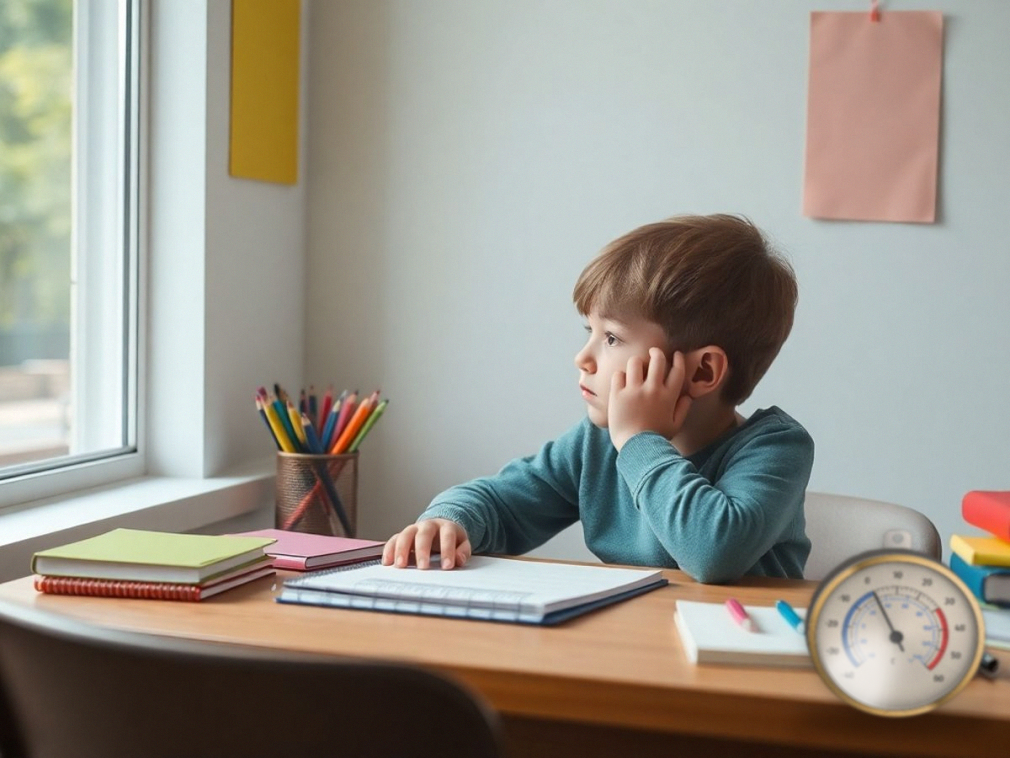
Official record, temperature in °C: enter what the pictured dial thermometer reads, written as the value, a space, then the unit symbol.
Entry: 0 °C
